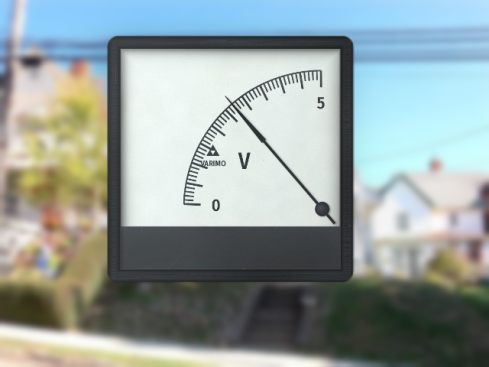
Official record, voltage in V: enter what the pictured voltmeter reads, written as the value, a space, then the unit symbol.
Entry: 2.7 V
